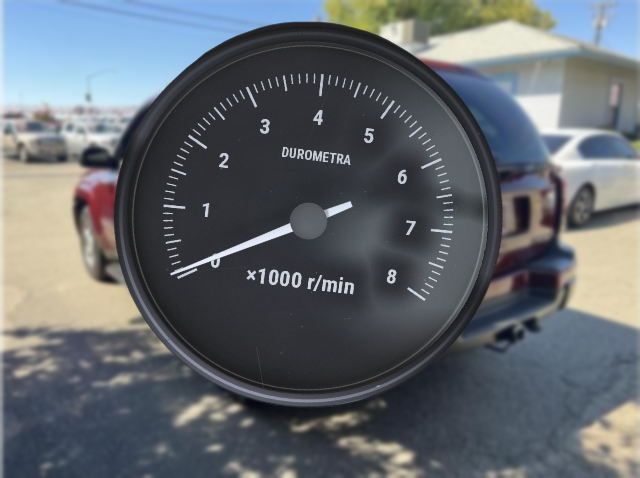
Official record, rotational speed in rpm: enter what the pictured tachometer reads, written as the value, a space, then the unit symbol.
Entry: 100 rpm
